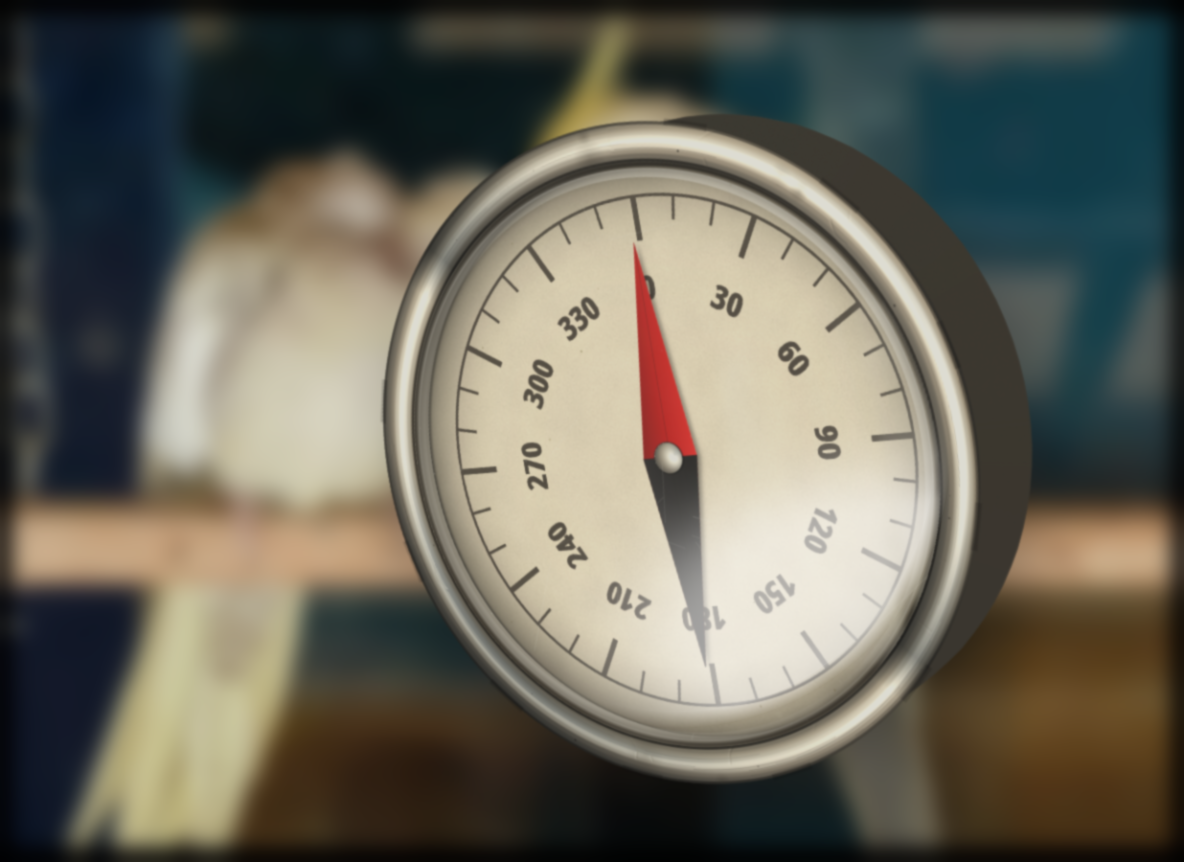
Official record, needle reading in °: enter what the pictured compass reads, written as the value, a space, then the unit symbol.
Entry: 0 °
